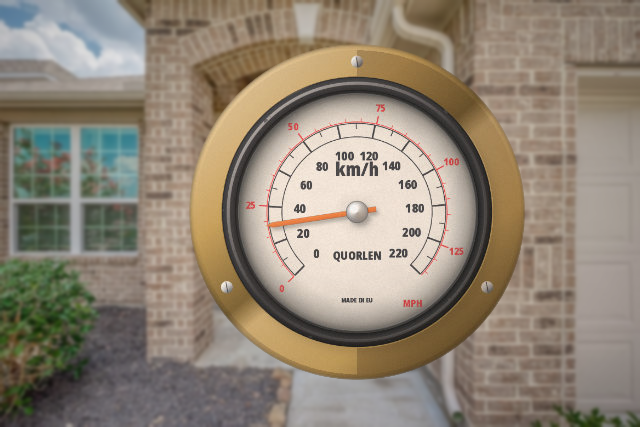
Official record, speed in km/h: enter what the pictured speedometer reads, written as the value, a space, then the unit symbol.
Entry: 30 km/h
